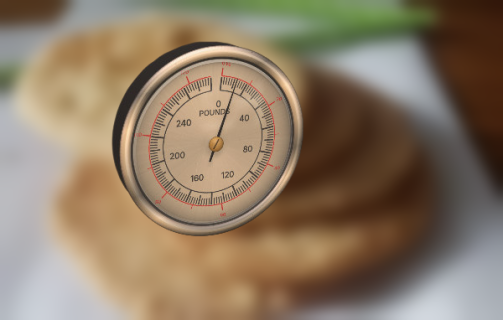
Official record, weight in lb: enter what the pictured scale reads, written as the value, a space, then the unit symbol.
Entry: 10 lb
